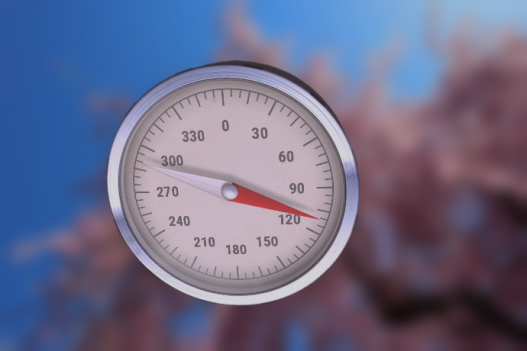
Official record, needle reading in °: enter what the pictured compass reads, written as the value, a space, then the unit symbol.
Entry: 110 °
